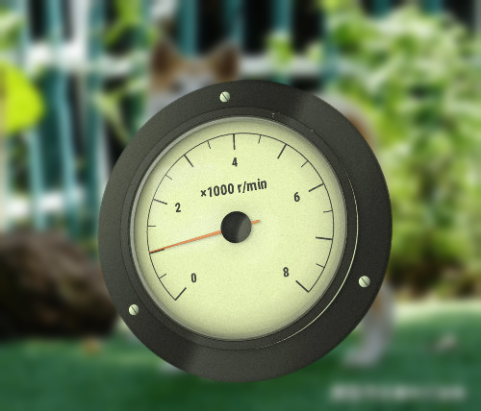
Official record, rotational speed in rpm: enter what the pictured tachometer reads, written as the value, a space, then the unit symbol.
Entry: 1000 rpm
